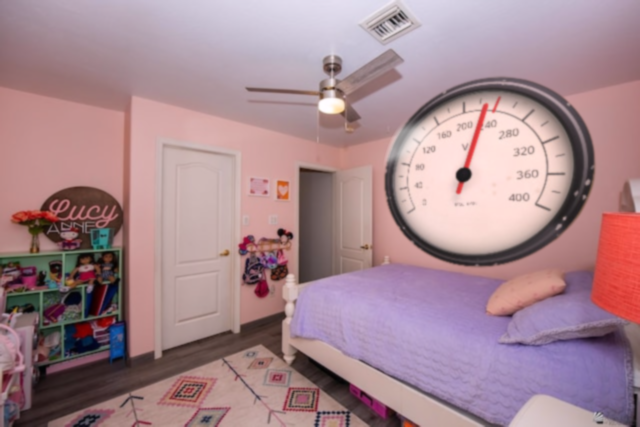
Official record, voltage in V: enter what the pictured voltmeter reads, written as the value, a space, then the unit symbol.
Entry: 230 V
